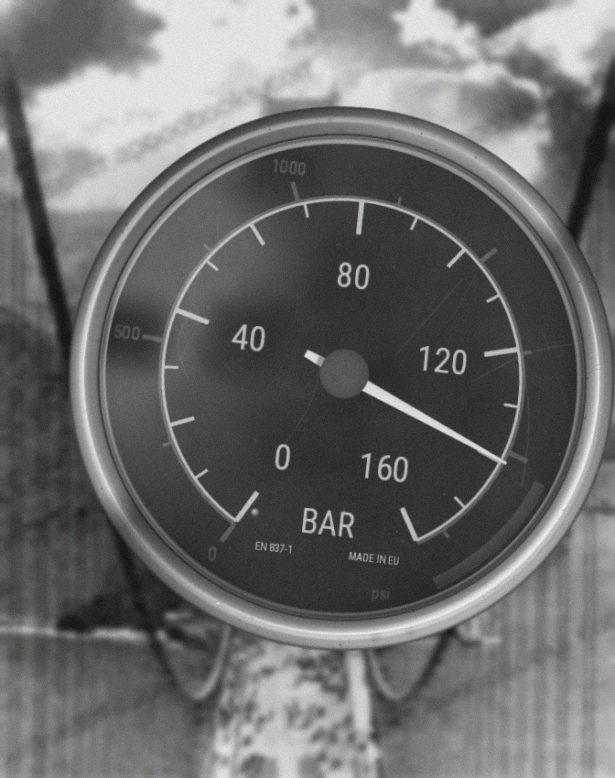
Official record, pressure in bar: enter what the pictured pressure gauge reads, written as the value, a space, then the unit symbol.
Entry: 140 bar
